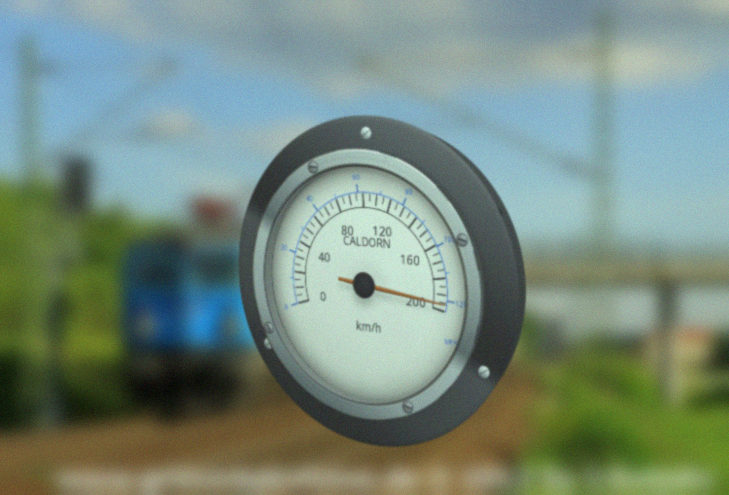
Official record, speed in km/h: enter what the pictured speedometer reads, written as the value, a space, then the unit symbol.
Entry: 195 km/h
